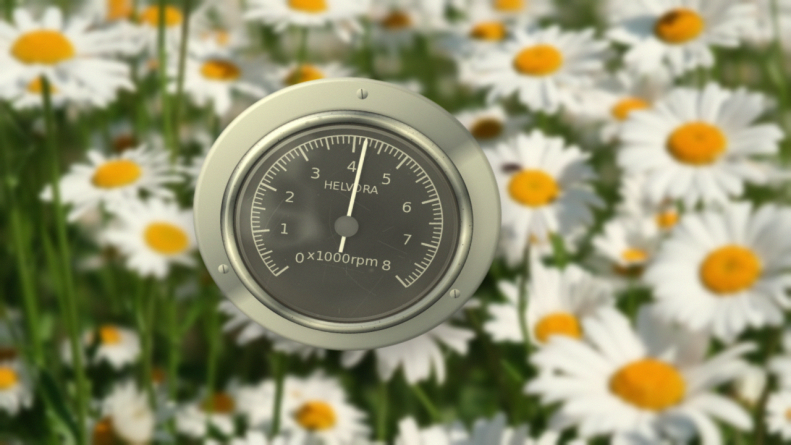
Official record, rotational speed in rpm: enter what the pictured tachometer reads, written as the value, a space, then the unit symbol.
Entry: 4200 rpm
